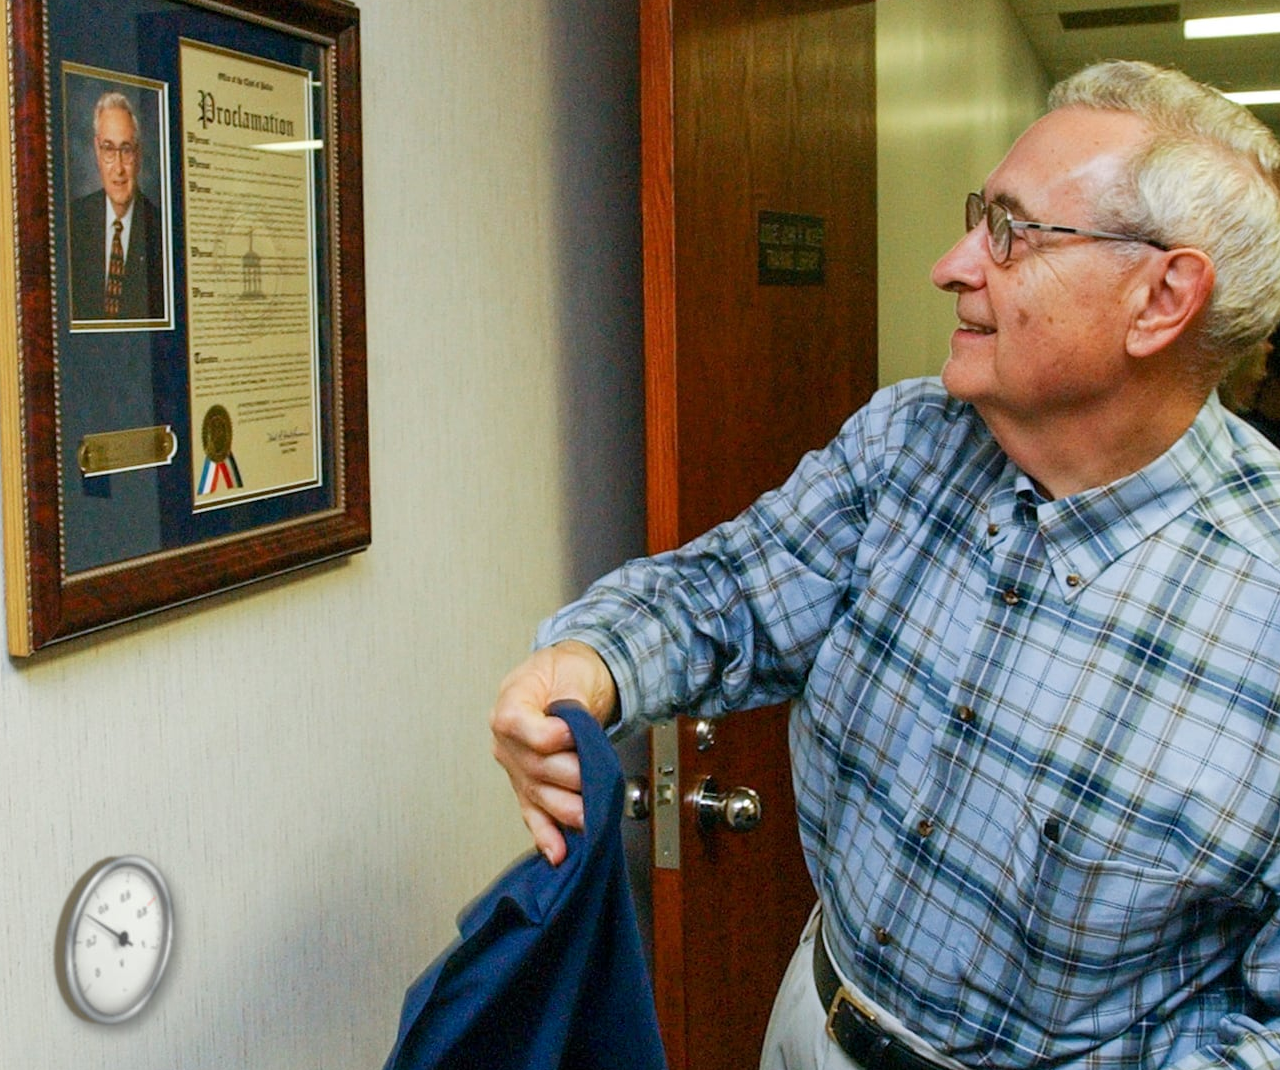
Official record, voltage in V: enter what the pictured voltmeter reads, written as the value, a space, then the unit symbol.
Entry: 0.3 V
